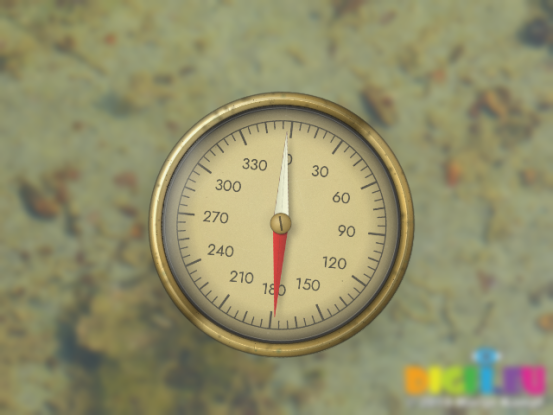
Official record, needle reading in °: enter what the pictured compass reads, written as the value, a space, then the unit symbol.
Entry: 177.5 °
